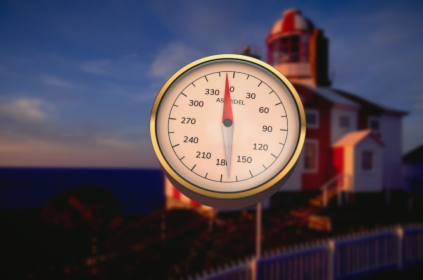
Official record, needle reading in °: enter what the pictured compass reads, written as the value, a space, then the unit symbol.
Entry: 352.5 °
